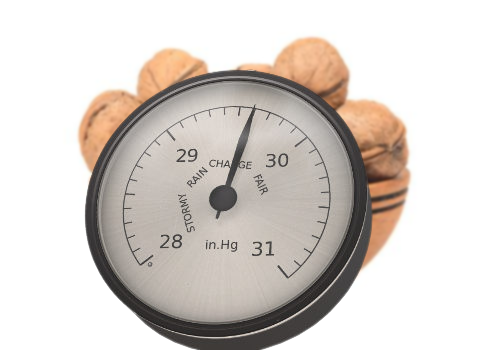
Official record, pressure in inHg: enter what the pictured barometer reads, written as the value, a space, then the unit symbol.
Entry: 29.6 inHg
